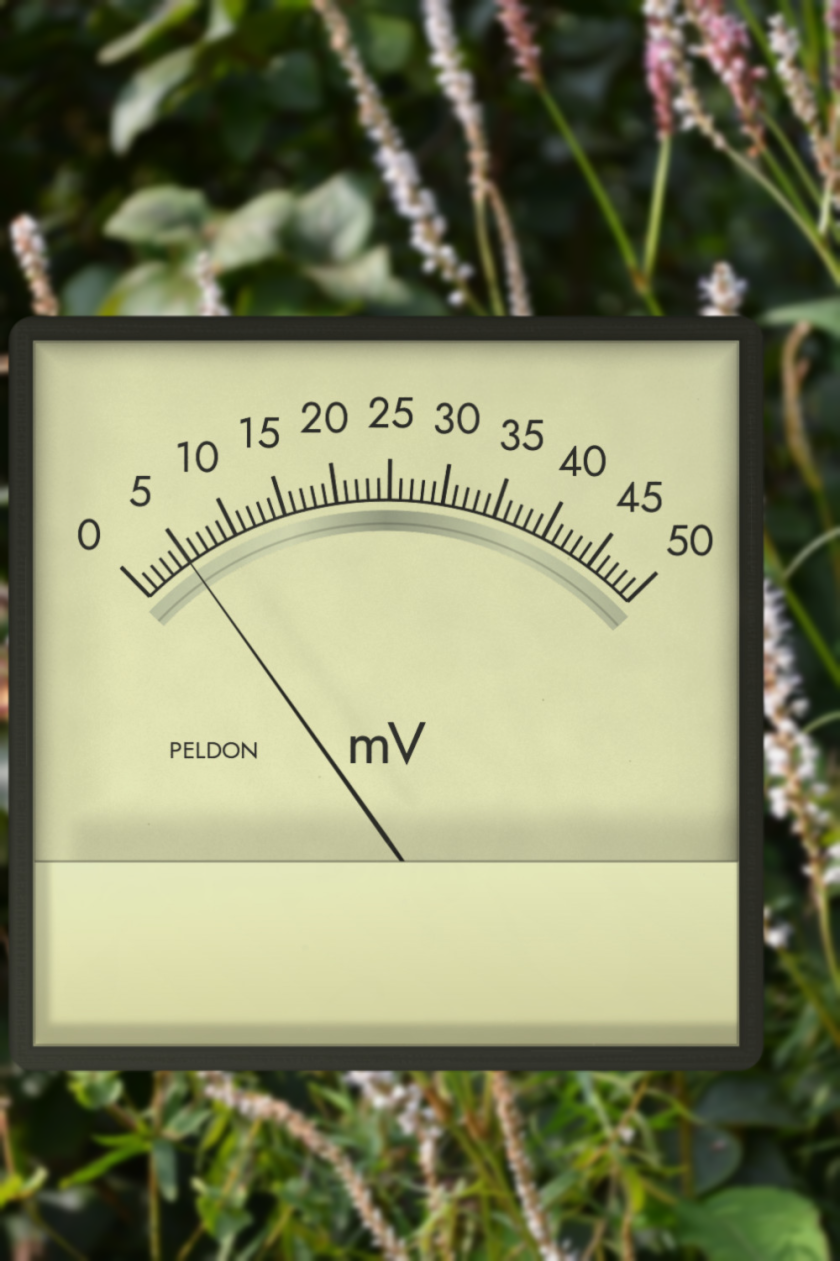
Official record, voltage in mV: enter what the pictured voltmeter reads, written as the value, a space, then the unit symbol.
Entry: 5 mV
